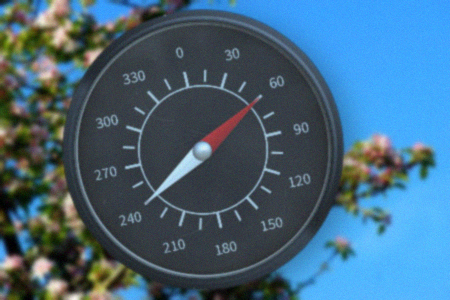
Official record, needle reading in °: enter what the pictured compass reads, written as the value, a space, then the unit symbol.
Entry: 60 °
